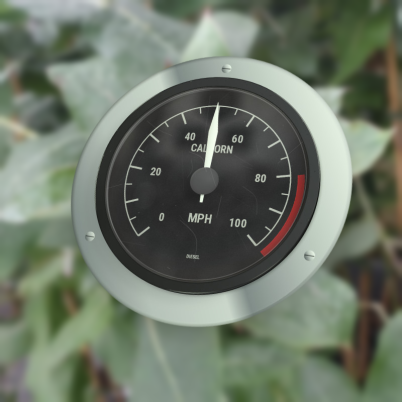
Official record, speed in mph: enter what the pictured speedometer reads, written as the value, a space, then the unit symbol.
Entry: 50 mph
